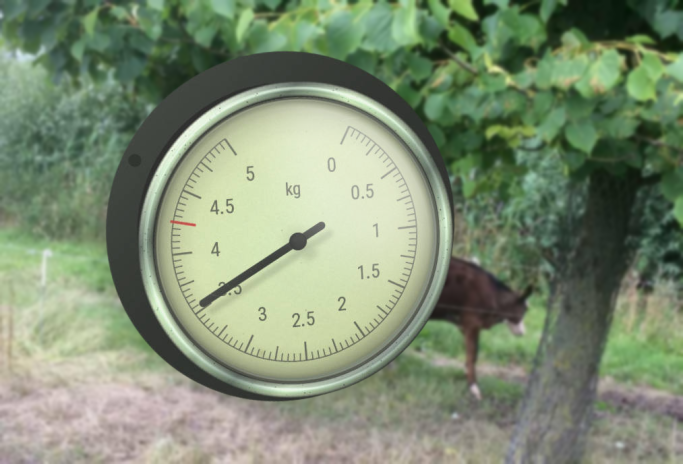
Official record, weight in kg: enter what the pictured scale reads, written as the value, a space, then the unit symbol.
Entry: 3.55 kg
